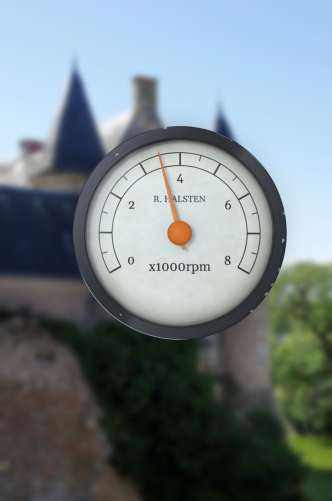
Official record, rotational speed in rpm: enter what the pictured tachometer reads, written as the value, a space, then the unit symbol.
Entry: 3500 rpm
